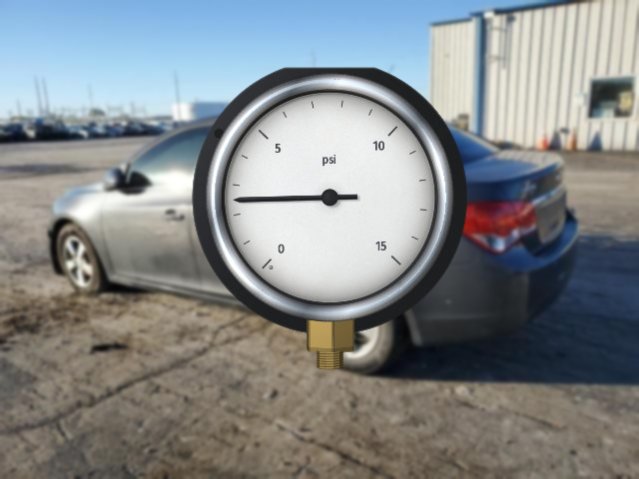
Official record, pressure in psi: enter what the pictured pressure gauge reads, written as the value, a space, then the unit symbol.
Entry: 2.5 psi
